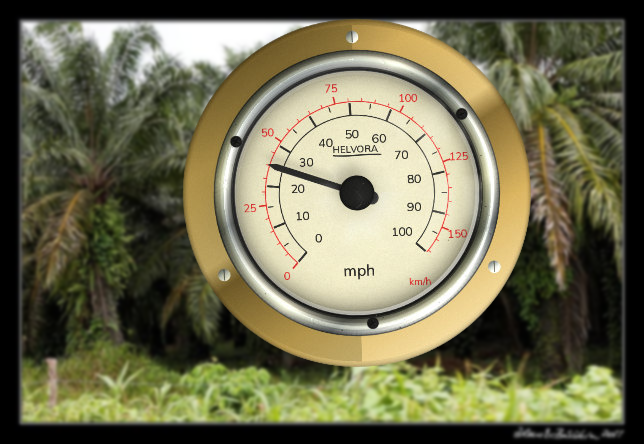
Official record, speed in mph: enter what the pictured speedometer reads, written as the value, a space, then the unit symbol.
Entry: 25 mph
